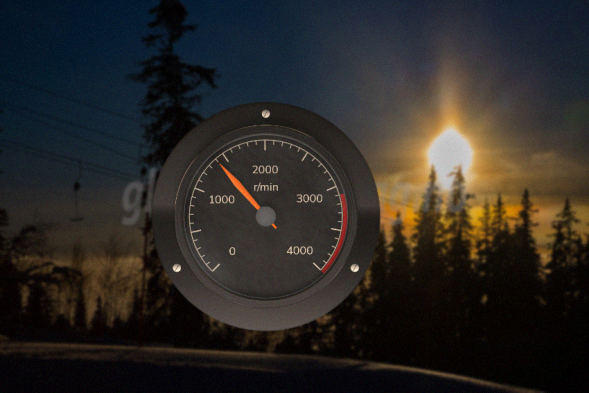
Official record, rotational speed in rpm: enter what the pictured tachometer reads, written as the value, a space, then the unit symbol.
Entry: 1400 rpm
